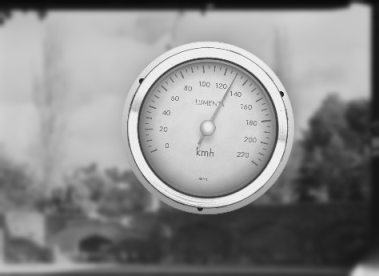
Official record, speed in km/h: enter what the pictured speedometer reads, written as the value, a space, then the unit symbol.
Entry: 130 km/h
